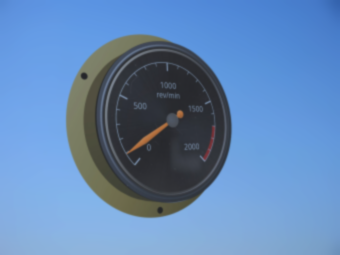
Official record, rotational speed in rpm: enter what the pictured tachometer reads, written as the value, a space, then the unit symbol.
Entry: 100 rpm
